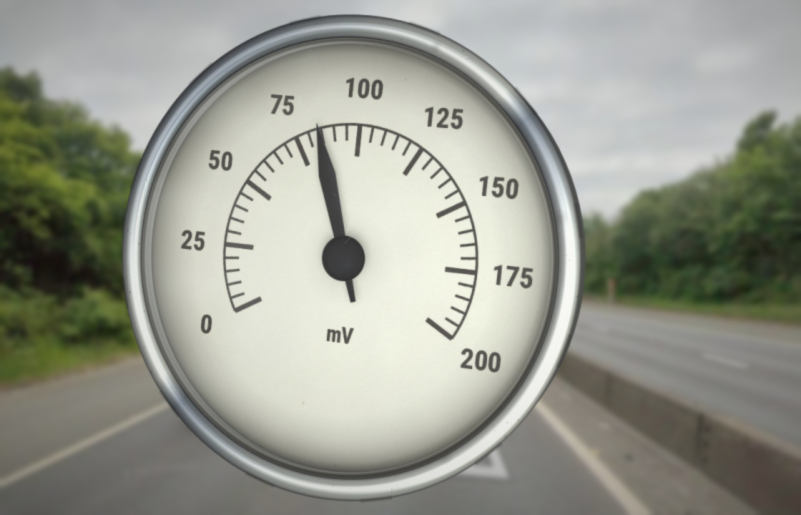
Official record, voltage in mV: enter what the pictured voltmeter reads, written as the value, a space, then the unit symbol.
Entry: 85 mV
